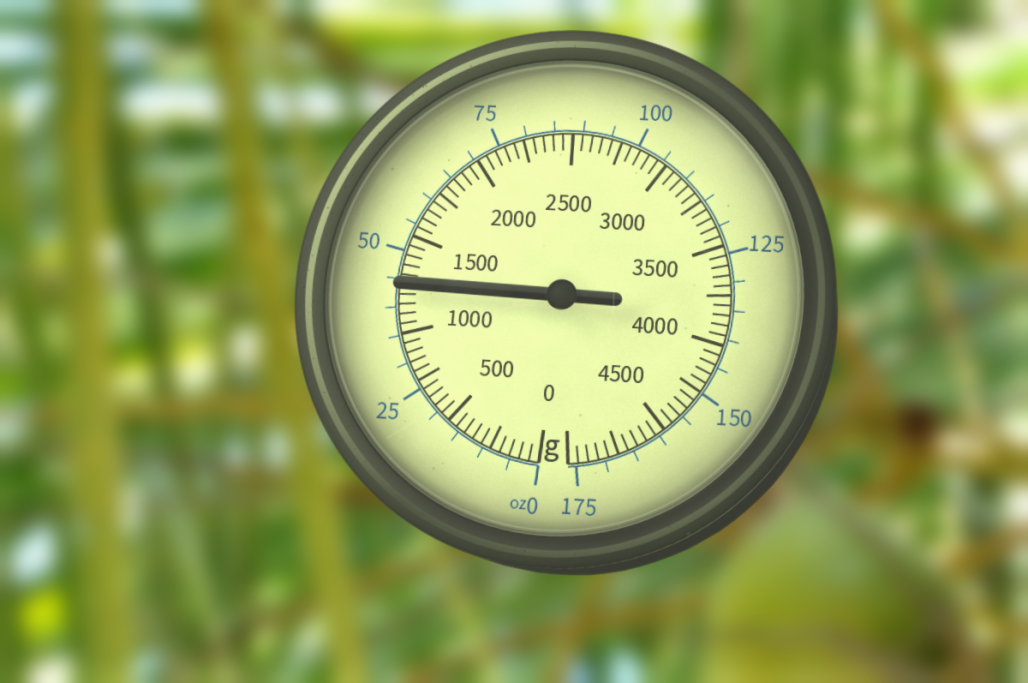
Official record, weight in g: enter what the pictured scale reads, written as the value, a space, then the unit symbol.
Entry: 1250 g
